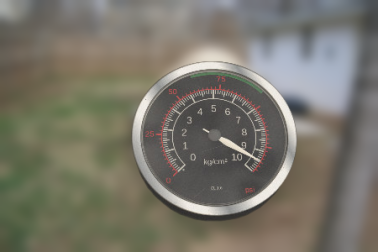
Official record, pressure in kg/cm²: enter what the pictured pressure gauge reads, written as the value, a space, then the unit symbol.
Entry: 9.5 kg/cm²
